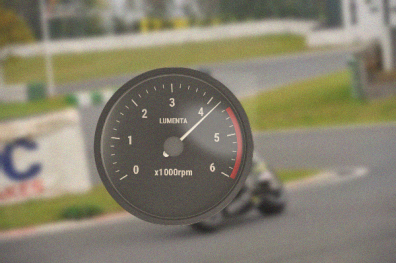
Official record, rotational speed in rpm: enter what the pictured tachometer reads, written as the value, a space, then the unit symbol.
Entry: 4200 rpm
